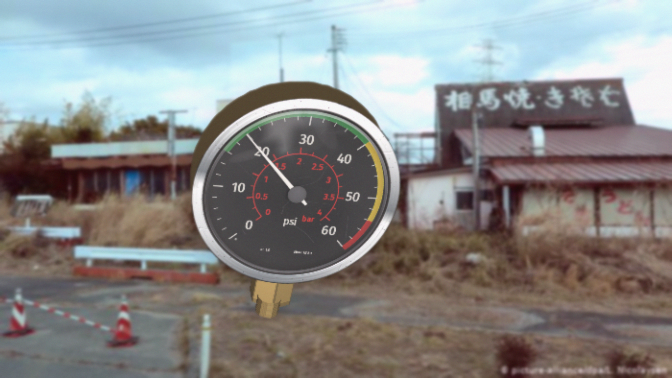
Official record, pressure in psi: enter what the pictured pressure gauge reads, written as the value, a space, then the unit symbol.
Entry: 20 psi
